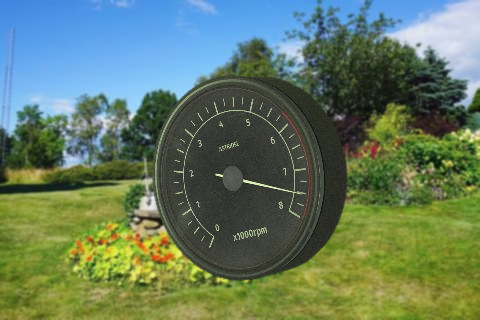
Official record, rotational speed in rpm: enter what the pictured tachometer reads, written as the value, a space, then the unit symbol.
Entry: 7500 rpm
